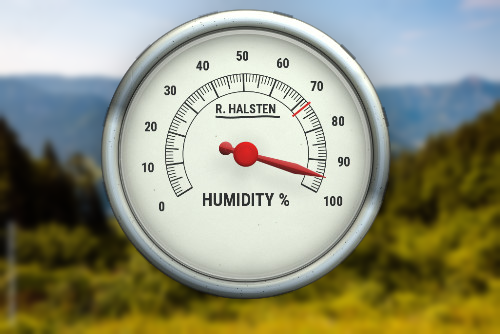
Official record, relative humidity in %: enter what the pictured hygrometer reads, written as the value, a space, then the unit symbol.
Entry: 95 %
